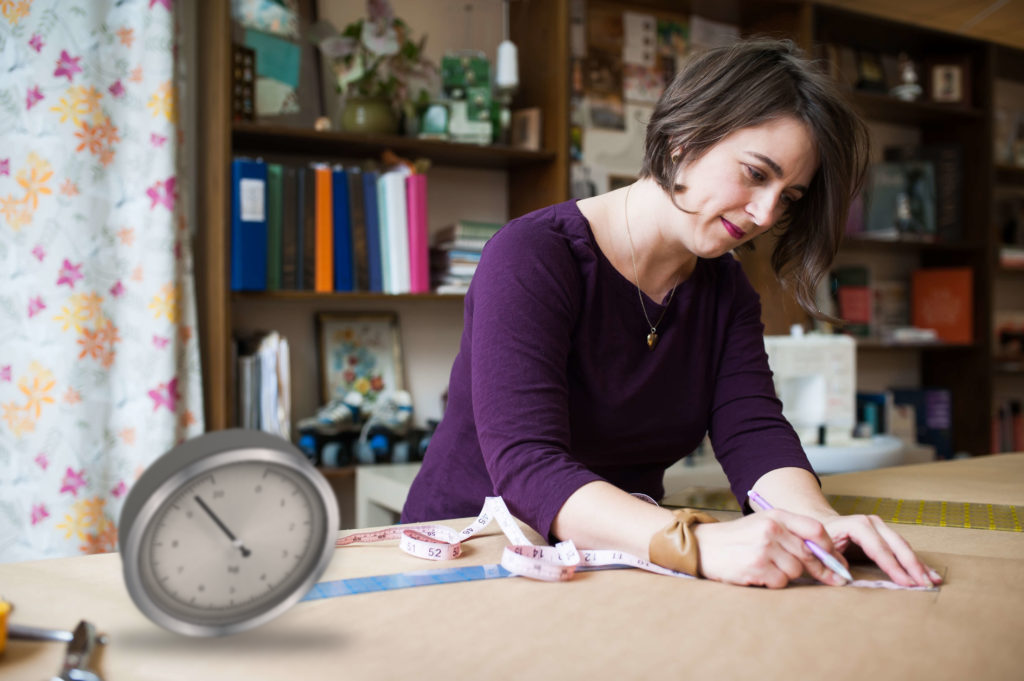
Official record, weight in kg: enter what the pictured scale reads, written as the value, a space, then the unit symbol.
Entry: 9.5 kg
